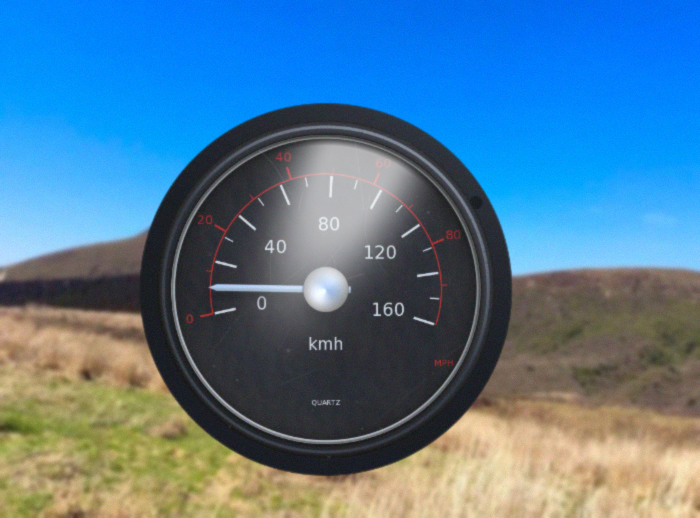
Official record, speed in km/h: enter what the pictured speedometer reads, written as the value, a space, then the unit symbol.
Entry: 10 km/h
